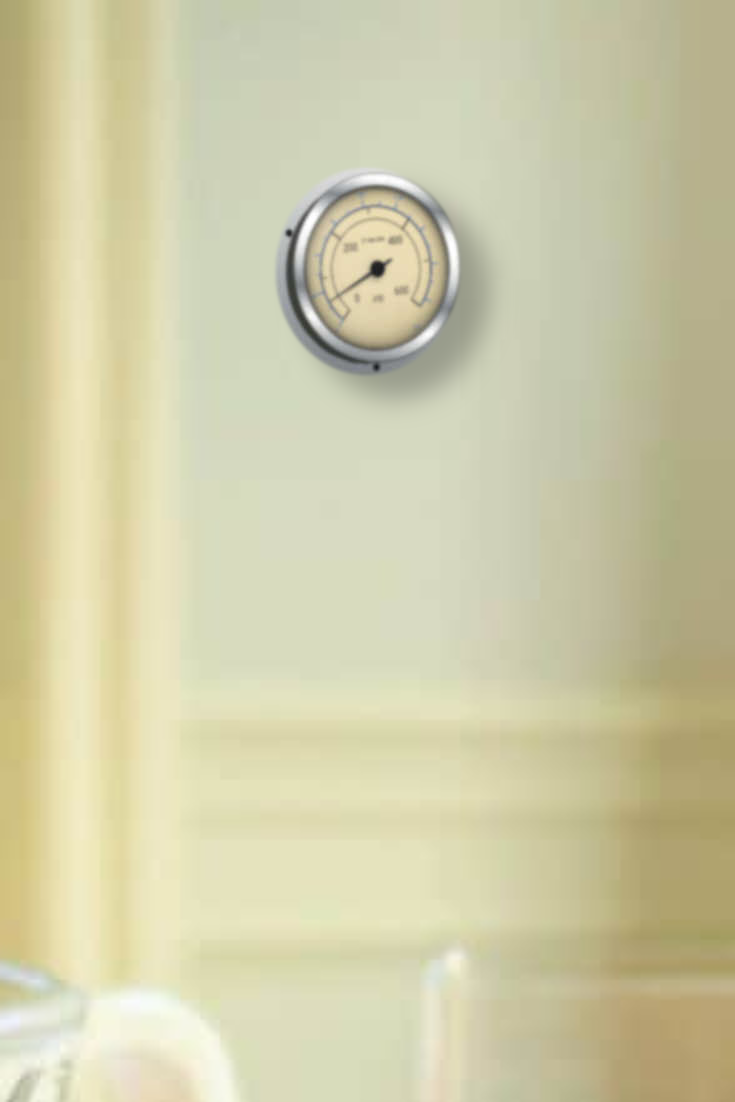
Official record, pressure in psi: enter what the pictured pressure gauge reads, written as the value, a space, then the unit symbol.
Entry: 50 psi
